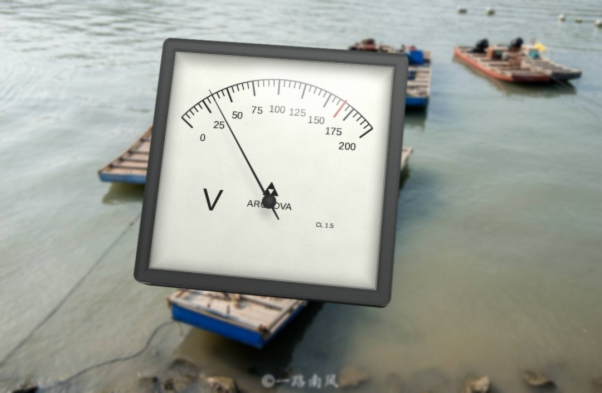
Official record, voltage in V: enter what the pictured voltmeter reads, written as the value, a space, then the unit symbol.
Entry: 35 V
